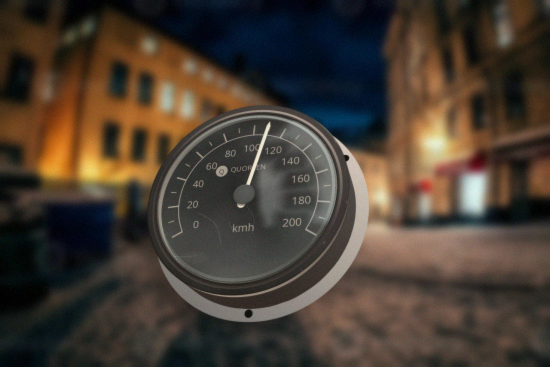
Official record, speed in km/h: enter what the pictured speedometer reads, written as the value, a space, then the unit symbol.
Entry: 110 km/h
